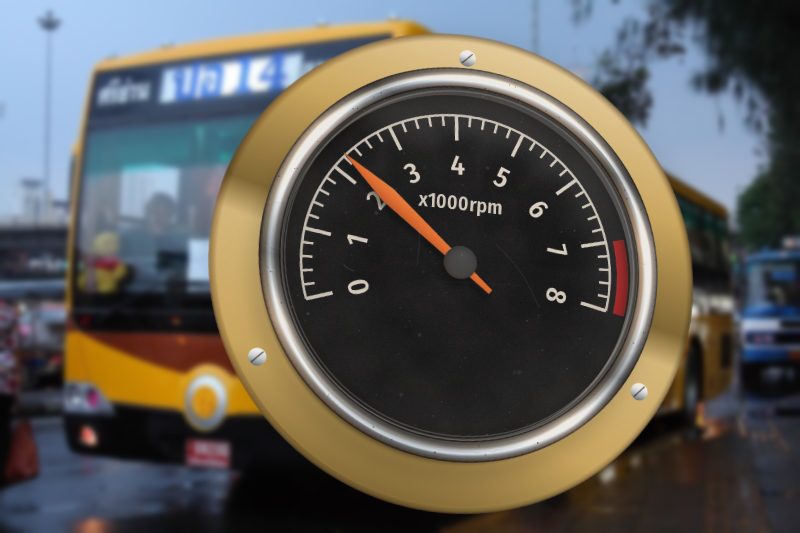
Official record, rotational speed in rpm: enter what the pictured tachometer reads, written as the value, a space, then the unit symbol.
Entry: 2200 rpm
